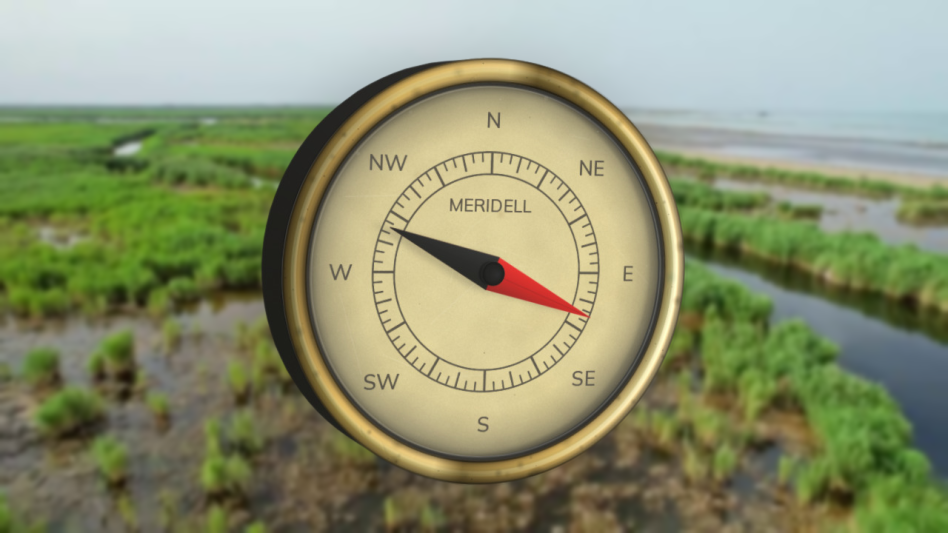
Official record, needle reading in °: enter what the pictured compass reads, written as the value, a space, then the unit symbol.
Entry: 112.5 °
